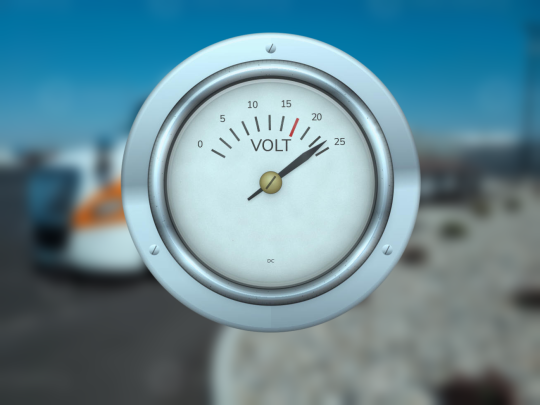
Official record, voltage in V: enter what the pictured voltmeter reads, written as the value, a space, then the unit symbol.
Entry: 23.75 V
